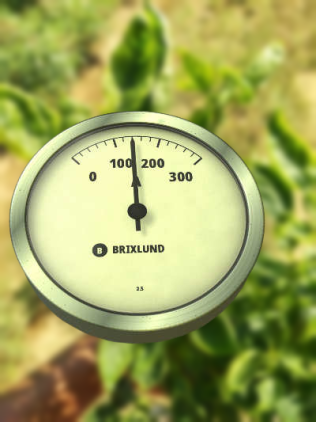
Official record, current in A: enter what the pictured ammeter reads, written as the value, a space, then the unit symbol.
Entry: 140 A
